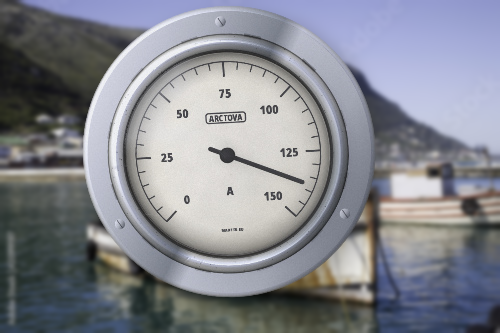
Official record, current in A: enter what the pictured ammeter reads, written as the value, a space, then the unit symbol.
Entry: 137.5 A
